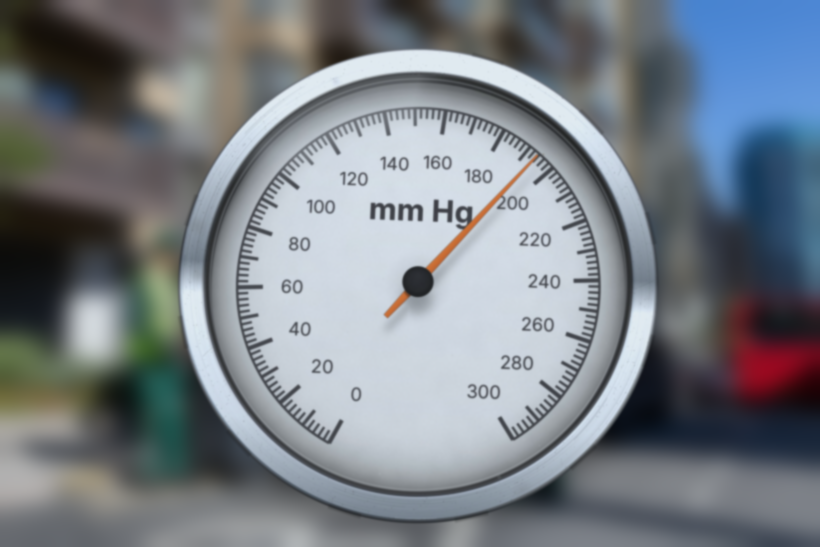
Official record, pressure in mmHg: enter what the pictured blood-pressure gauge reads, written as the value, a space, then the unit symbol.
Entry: 194 mmHg
